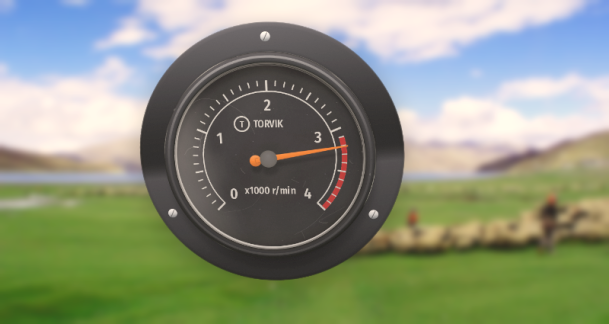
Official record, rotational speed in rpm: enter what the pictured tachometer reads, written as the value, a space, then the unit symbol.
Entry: 3200 rpm
